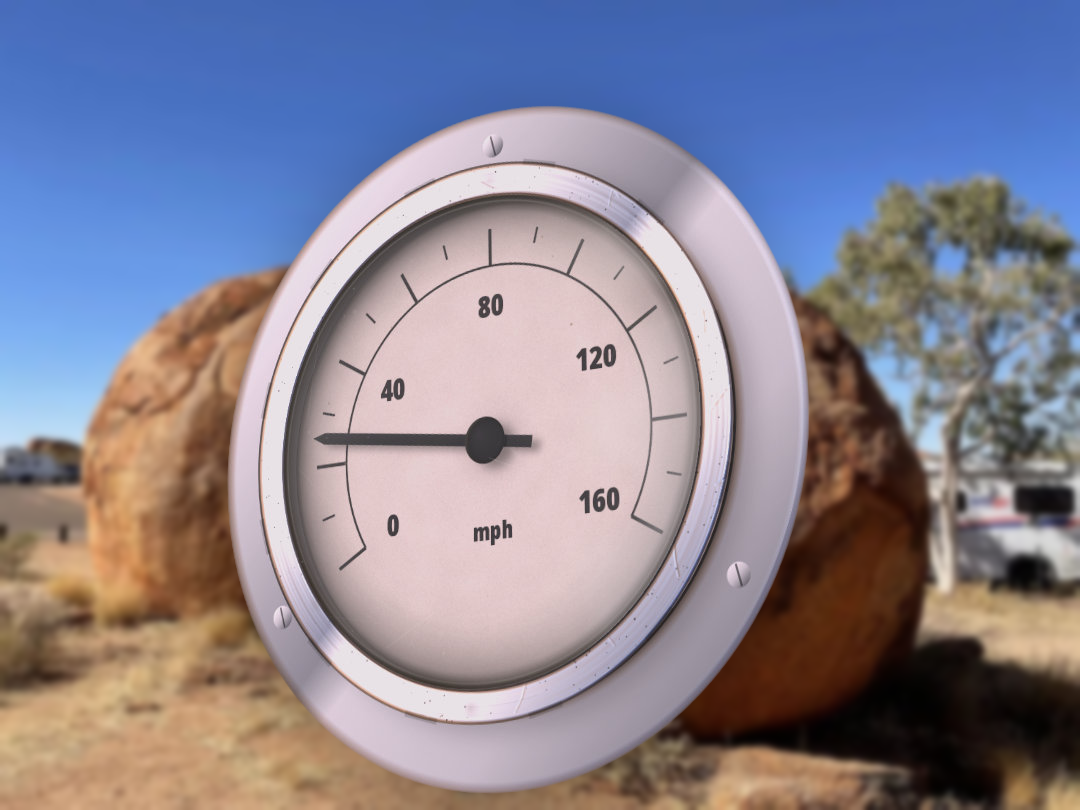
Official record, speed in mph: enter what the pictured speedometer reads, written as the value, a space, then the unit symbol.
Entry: 25 mph
